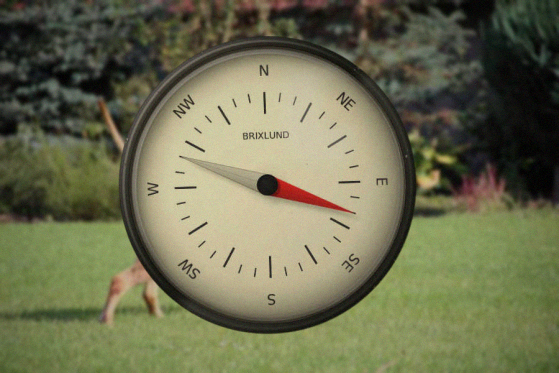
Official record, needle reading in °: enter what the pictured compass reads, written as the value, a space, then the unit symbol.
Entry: 110 °
